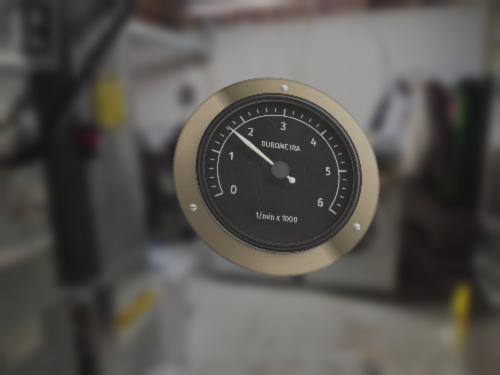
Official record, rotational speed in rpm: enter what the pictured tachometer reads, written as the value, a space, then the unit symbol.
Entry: 1600 rpm
